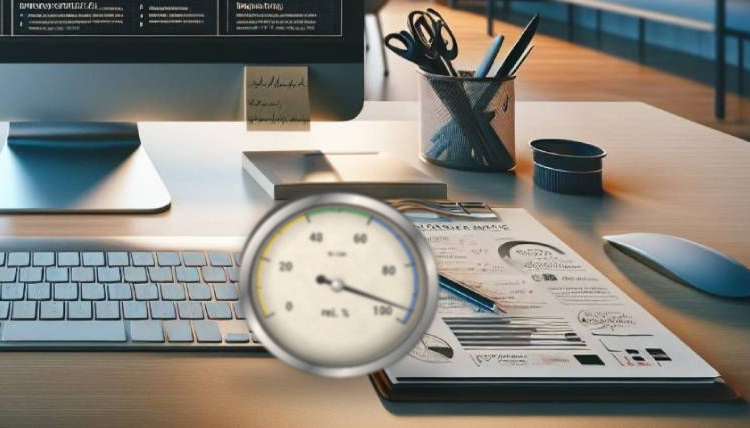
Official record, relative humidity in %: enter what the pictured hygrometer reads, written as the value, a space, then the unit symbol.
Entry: 95 %
